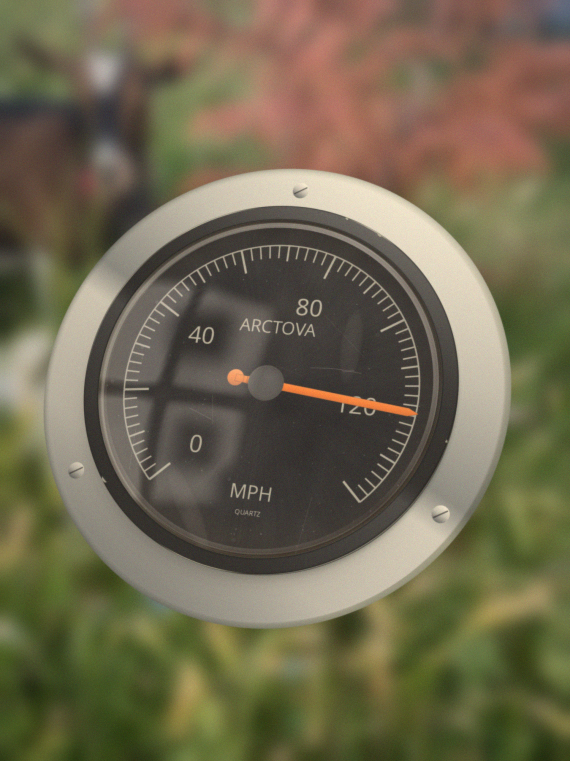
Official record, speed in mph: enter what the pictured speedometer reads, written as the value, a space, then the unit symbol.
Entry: 120 mph
